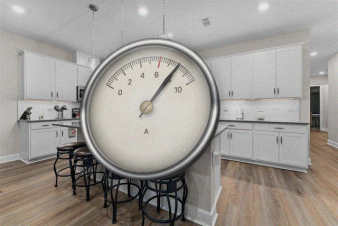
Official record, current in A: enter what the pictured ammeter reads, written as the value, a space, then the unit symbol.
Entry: 8 A
